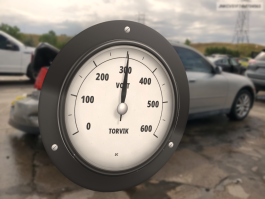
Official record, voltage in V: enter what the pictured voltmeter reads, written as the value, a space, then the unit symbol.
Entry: 300 V
